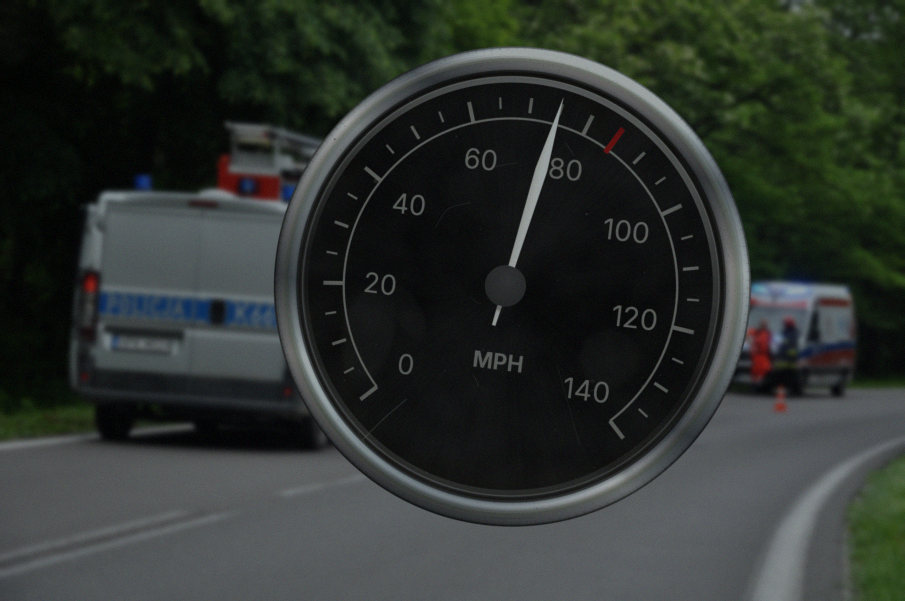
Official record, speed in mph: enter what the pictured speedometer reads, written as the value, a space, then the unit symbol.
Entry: 75 mph
